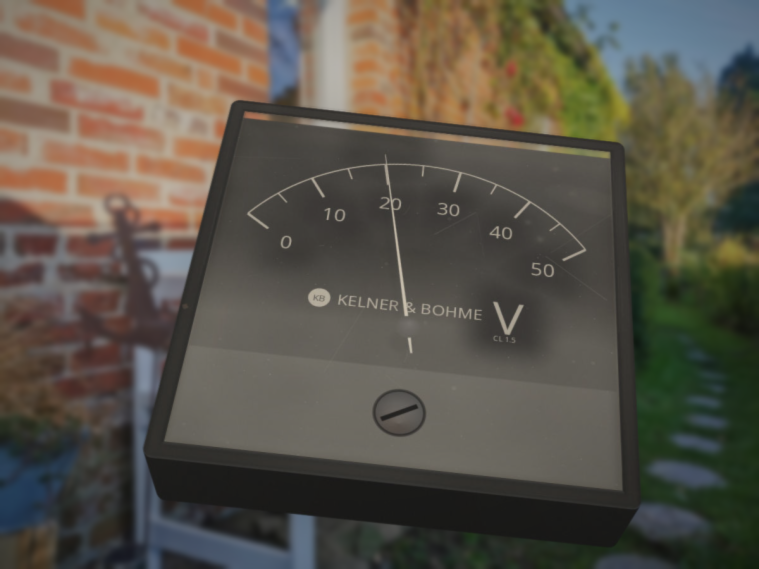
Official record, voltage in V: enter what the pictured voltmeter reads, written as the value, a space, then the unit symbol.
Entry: 20 V
